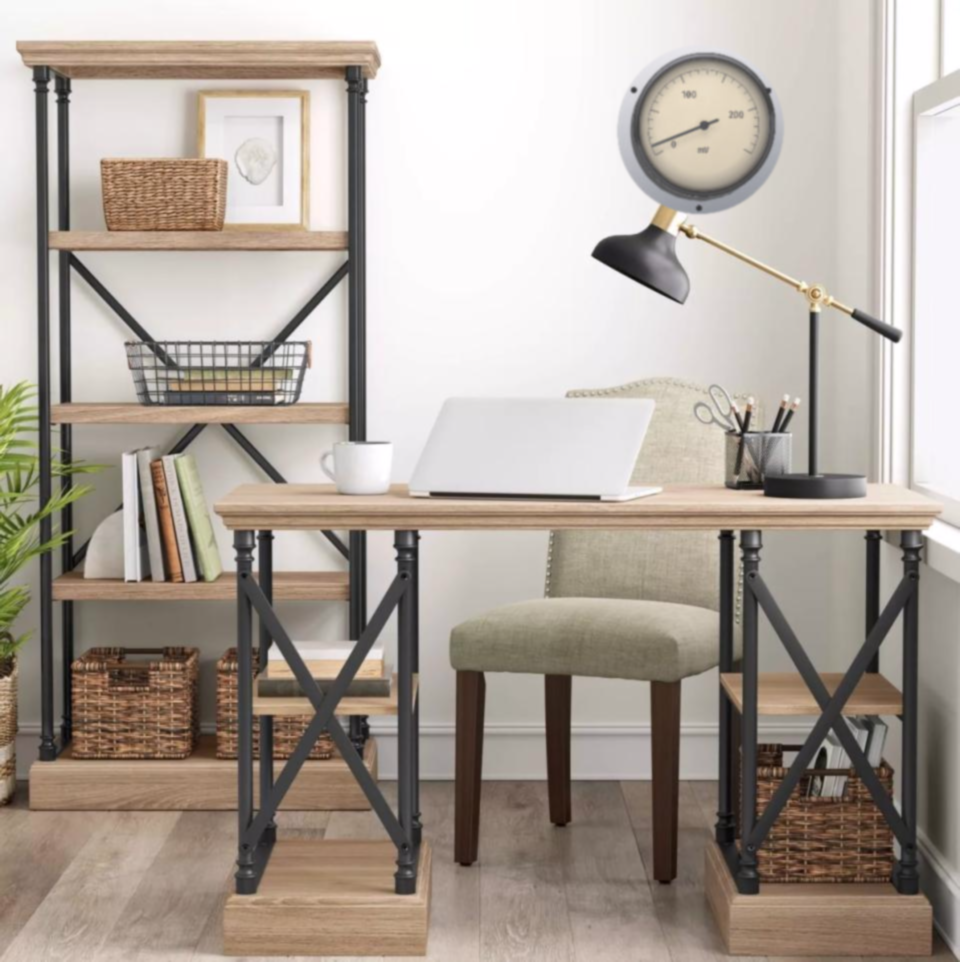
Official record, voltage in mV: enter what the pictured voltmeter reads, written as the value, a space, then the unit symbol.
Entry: 10 mV
